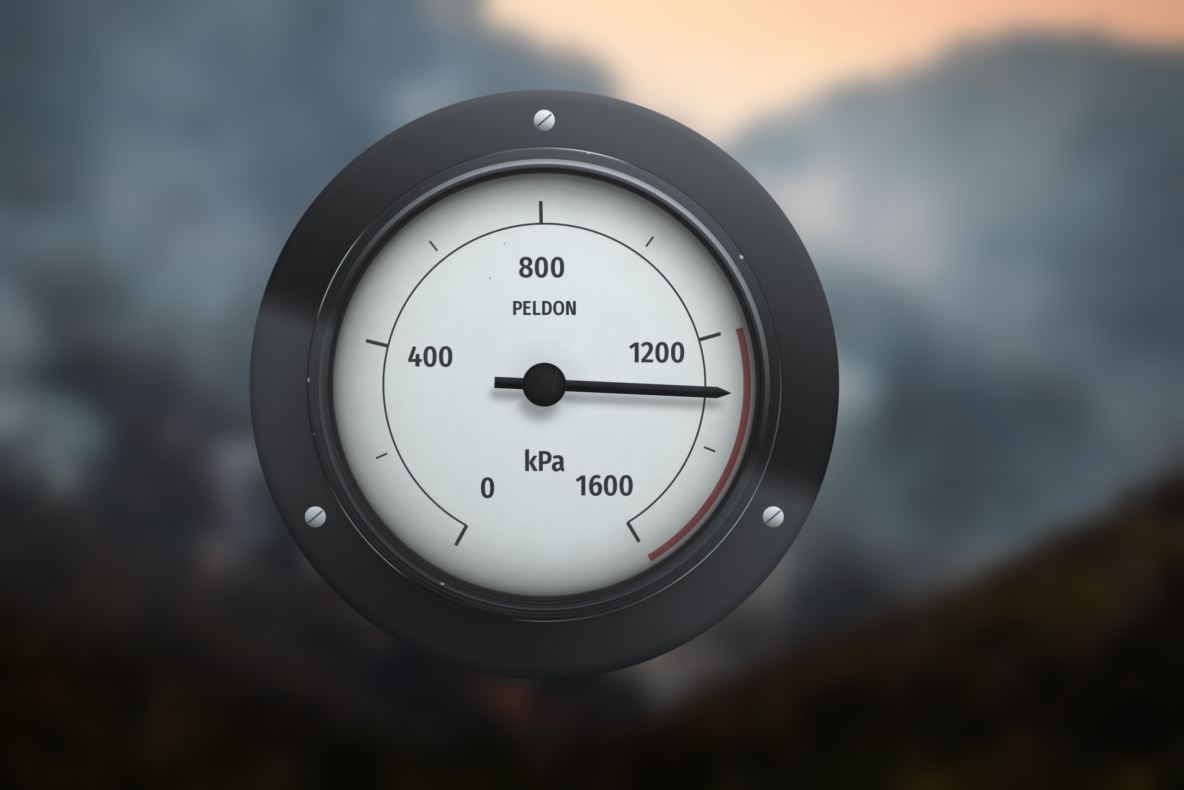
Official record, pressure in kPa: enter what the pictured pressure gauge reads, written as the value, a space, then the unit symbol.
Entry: 1300 kPa
